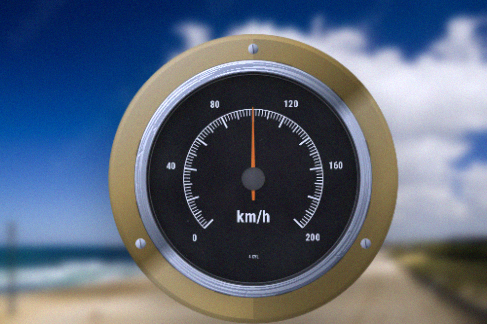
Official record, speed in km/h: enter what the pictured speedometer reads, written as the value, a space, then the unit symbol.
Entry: 100 km/h
